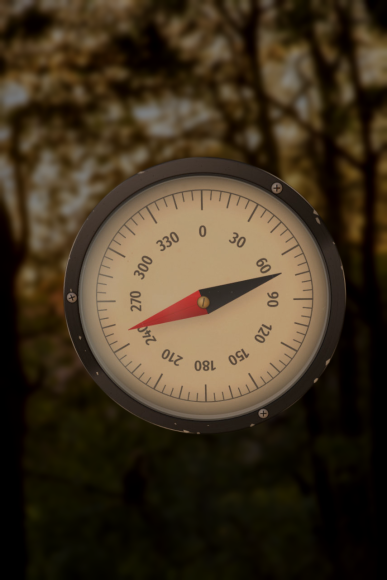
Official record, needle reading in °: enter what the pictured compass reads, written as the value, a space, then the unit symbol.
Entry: 250 °
